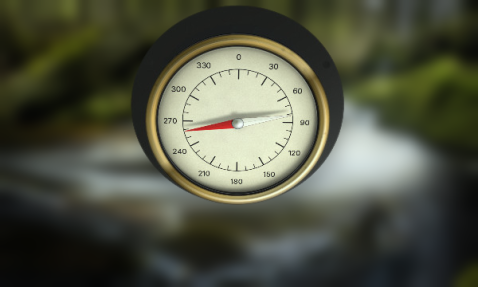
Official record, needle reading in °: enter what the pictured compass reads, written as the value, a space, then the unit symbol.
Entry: 260 °
